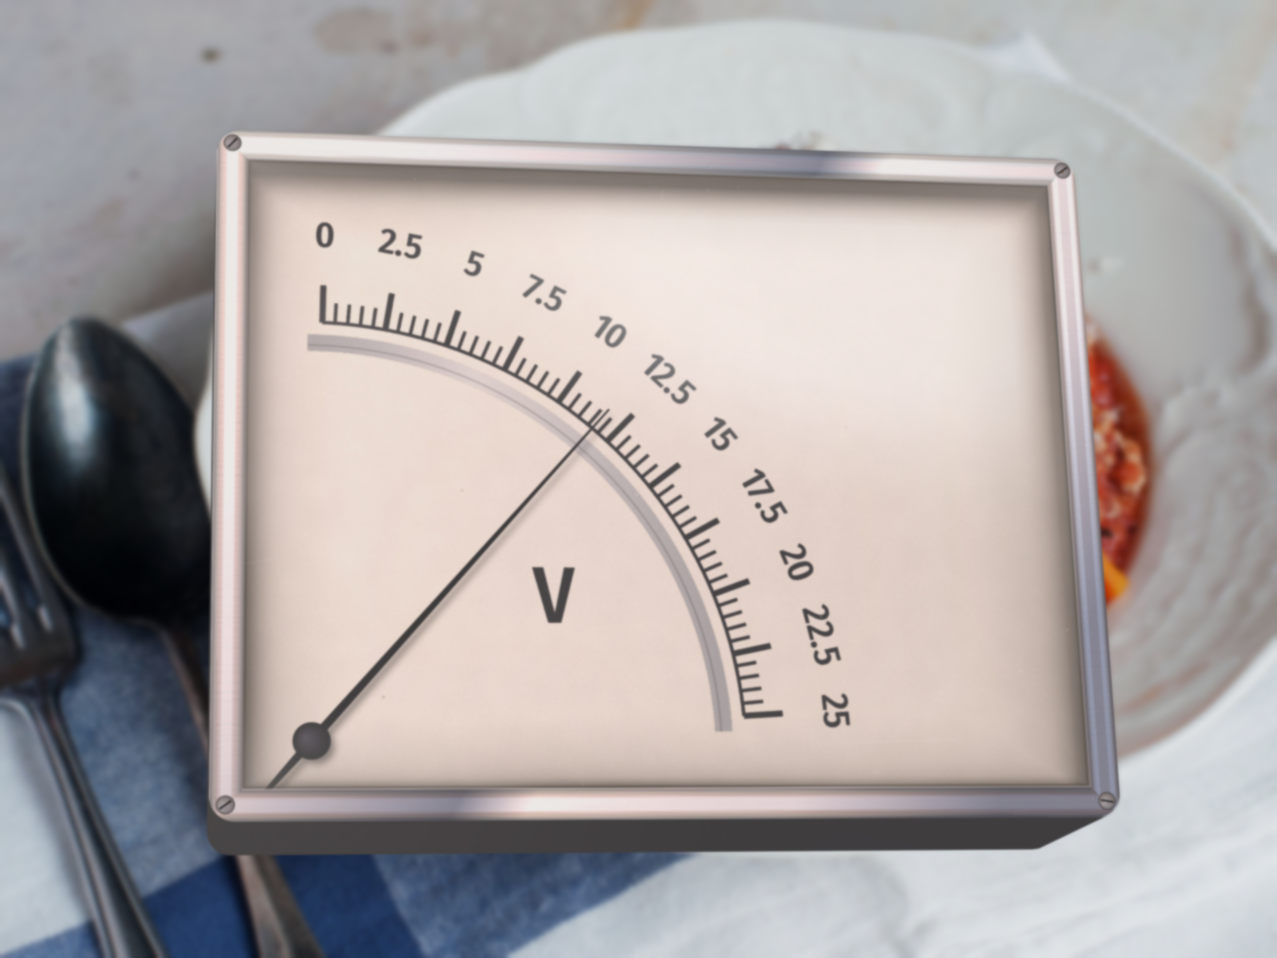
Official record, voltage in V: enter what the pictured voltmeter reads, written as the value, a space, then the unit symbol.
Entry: 11.75 V
